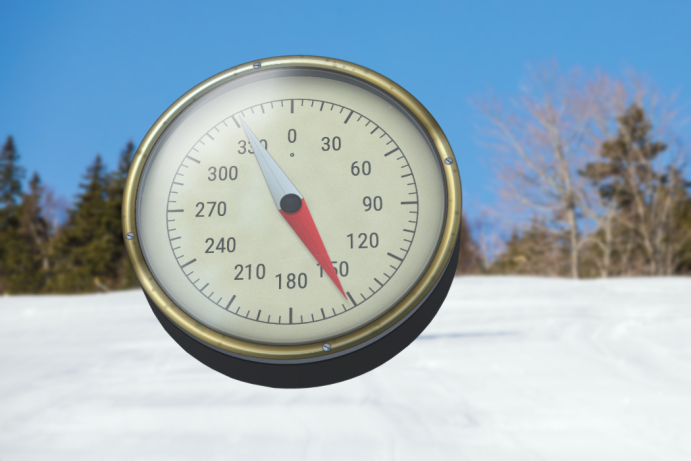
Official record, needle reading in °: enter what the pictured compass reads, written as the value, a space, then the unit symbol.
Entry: 152.5 °
